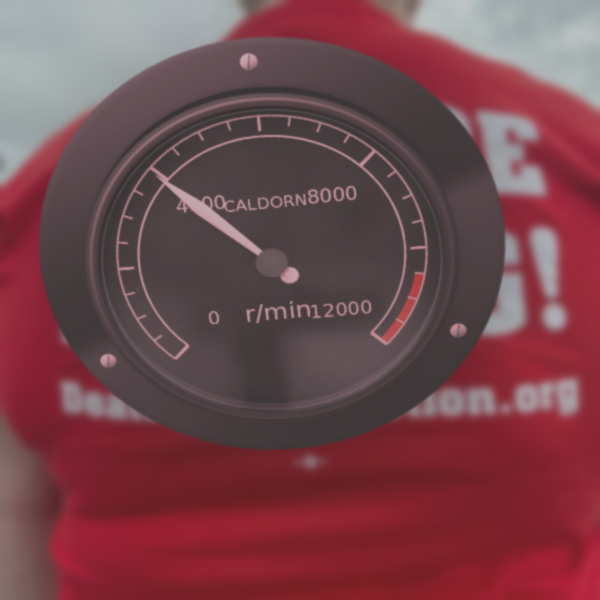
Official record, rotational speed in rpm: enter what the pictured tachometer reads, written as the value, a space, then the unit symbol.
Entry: 4000 rpm
